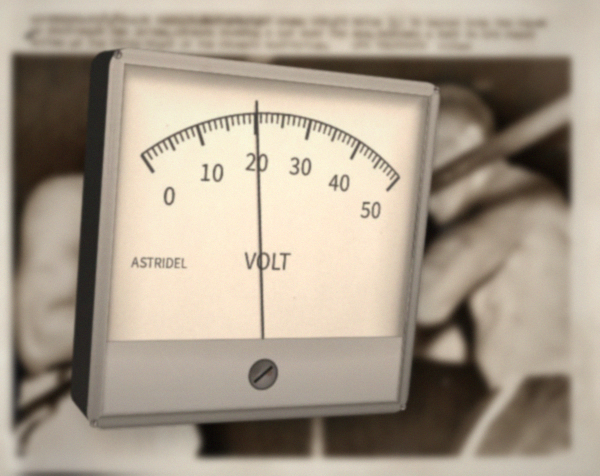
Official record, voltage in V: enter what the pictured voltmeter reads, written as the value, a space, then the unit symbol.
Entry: 20 V
